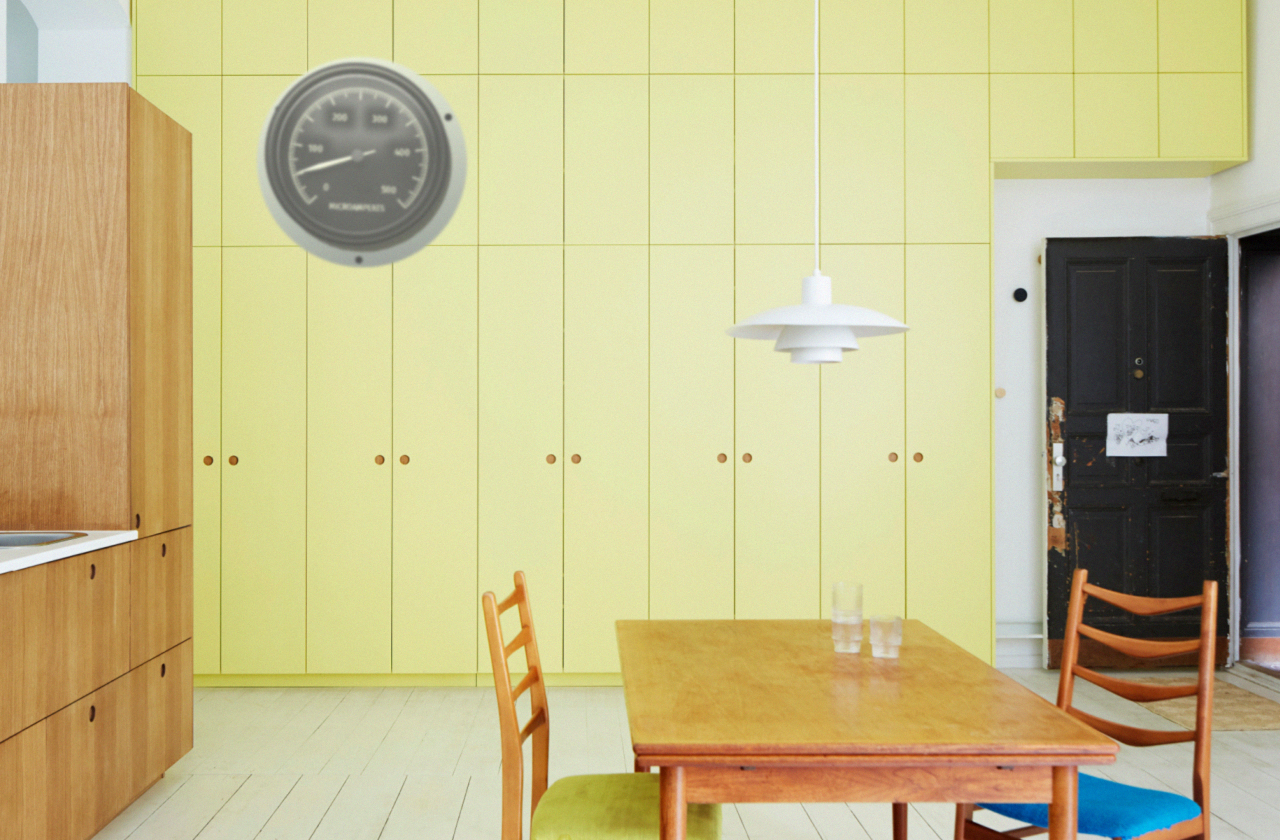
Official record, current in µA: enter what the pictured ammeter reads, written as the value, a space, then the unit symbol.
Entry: 50 µA
